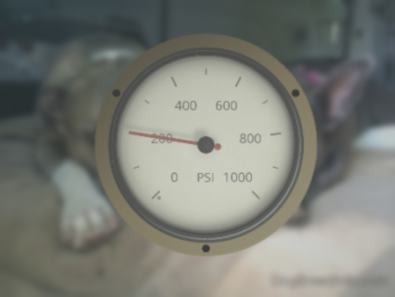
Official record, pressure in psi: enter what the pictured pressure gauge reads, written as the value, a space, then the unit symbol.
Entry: 200 psi
